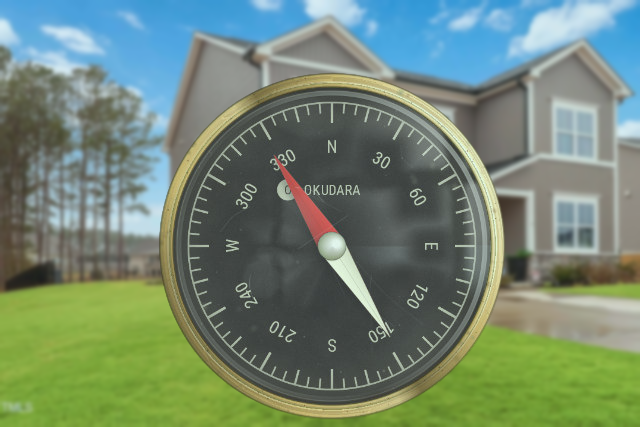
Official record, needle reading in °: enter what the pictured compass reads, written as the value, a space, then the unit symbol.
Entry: 327.5 °
